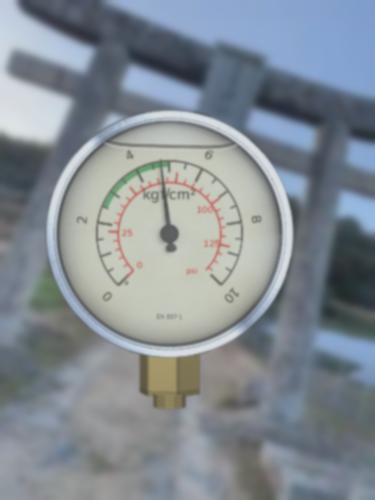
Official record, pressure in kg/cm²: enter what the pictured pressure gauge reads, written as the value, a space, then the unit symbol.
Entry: 4.75 kg/cm²
